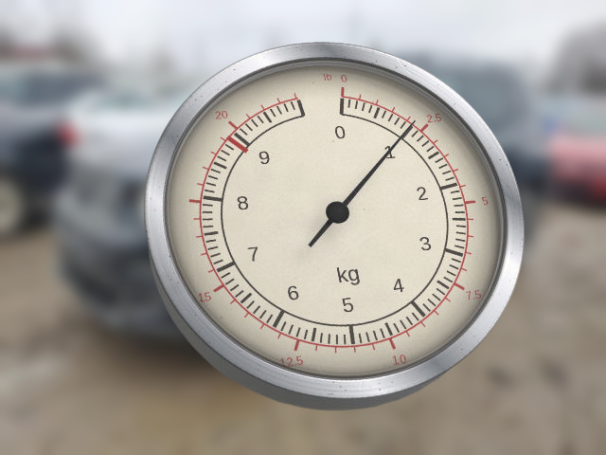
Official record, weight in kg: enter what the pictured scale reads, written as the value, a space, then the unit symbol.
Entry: 1 kg
